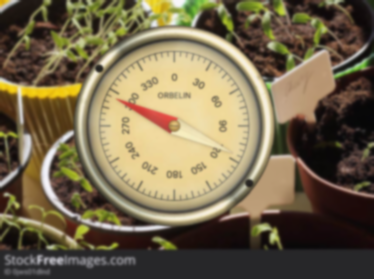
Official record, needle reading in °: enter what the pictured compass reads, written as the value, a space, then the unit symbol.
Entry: 295 °
